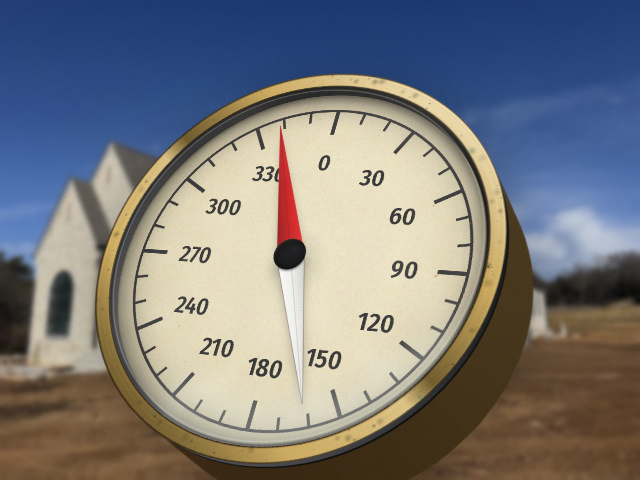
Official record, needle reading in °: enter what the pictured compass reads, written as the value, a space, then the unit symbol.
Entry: 340 °
